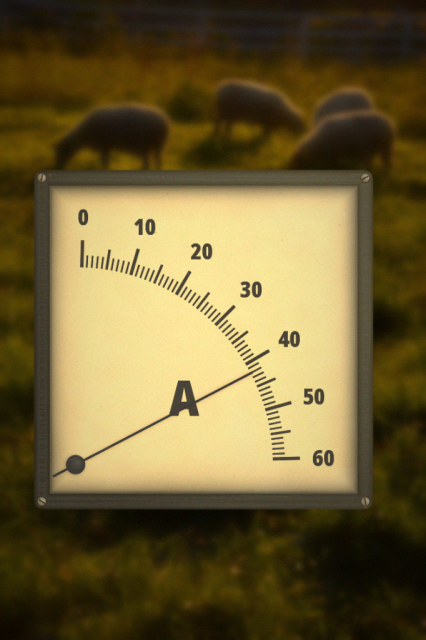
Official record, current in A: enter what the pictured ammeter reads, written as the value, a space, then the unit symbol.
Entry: 42 A
